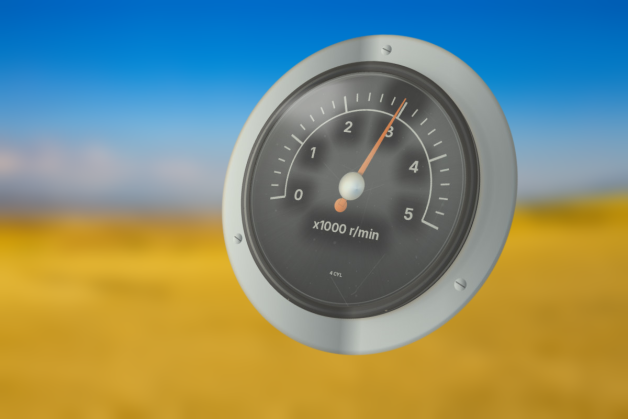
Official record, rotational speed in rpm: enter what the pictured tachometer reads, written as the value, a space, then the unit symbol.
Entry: 3000 rpm
